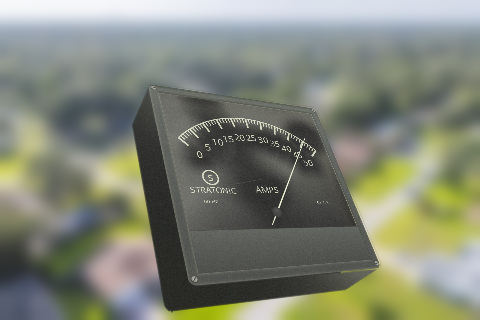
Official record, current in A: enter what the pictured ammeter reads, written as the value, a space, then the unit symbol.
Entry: 45 A
